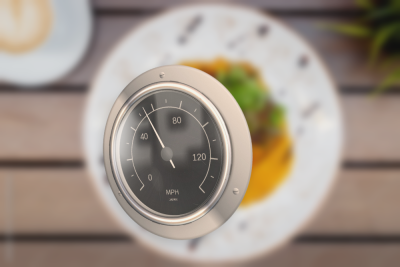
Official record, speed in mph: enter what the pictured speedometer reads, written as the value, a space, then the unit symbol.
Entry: 55 mph
